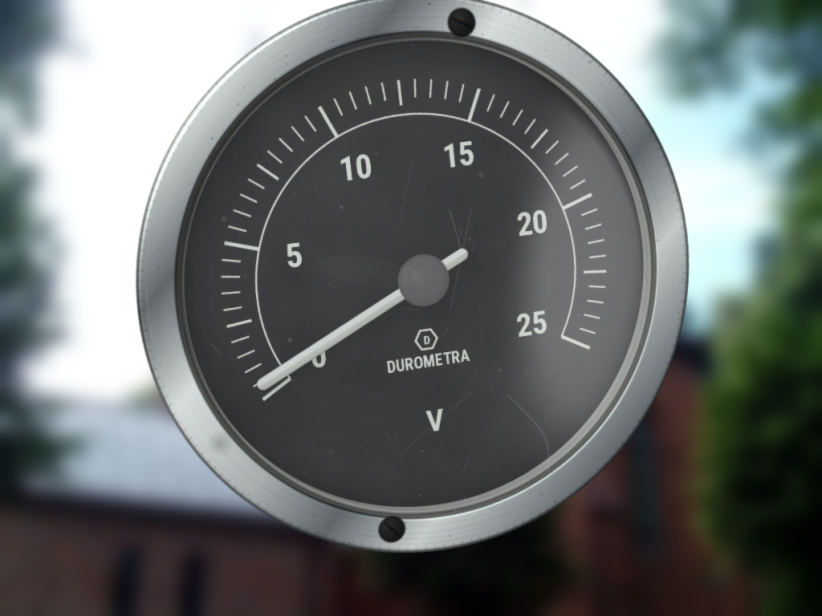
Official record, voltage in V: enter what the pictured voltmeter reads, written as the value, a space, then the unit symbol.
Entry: 0.5 V
